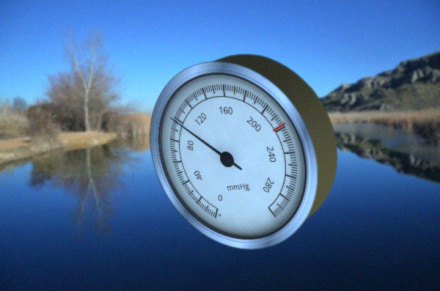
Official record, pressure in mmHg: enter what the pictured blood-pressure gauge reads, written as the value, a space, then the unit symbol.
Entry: 100 mmHg
